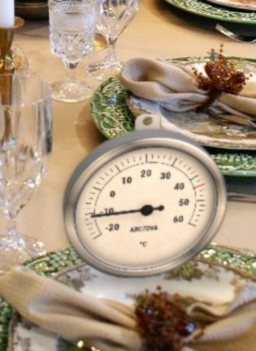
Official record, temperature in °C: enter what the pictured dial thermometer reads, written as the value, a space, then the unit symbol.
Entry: -10 °C
